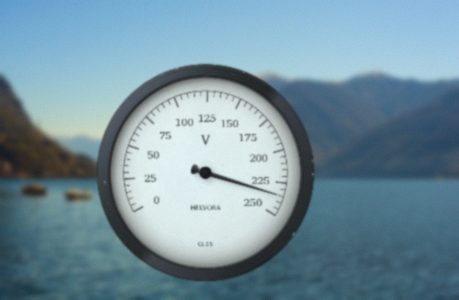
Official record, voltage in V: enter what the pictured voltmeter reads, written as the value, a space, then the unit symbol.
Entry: 235 V
